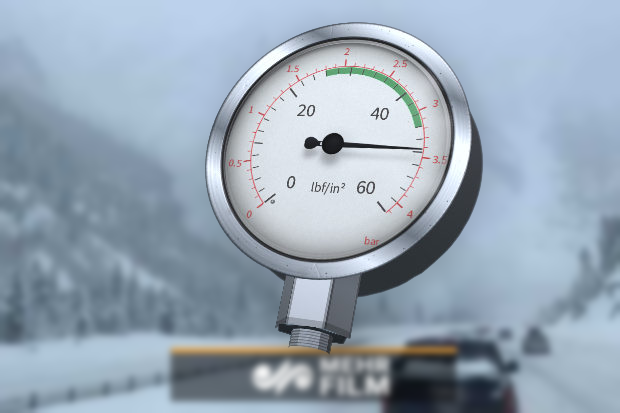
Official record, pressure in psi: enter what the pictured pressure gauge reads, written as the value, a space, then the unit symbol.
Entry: 50 psi
